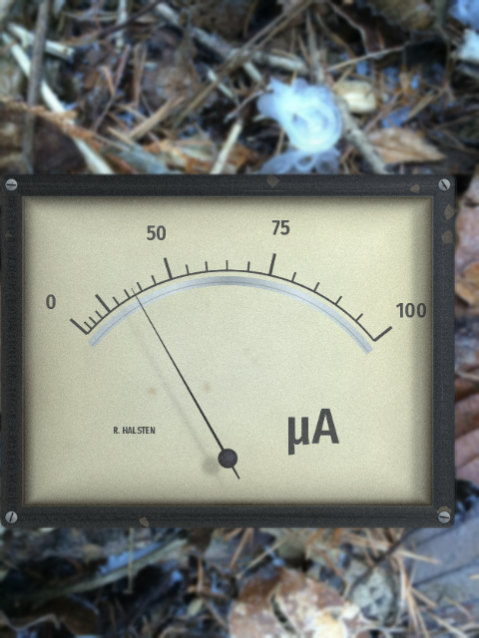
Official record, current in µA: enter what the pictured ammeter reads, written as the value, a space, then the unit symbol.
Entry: 37.5 µA
